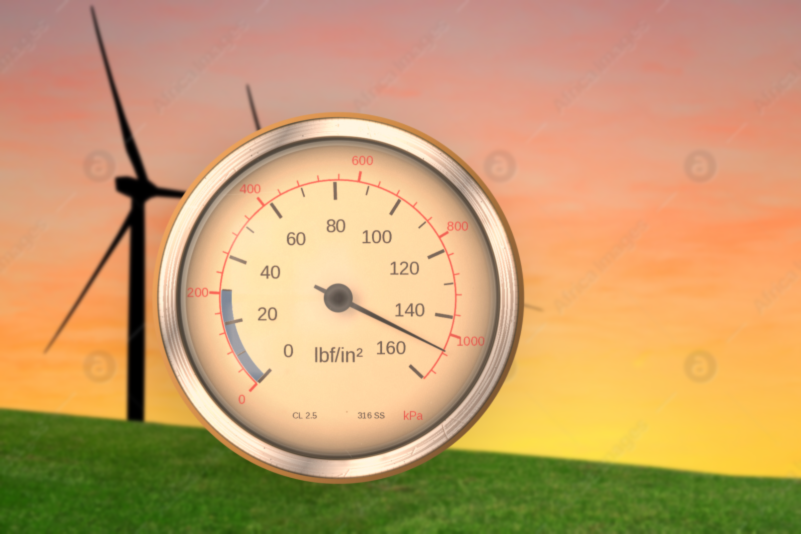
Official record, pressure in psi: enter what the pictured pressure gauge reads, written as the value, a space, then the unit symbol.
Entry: 150 psi
